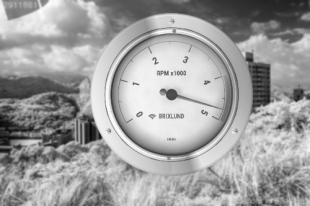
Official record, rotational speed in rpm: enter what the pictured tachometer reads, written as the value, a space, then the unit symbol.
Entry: 4750 rpm
